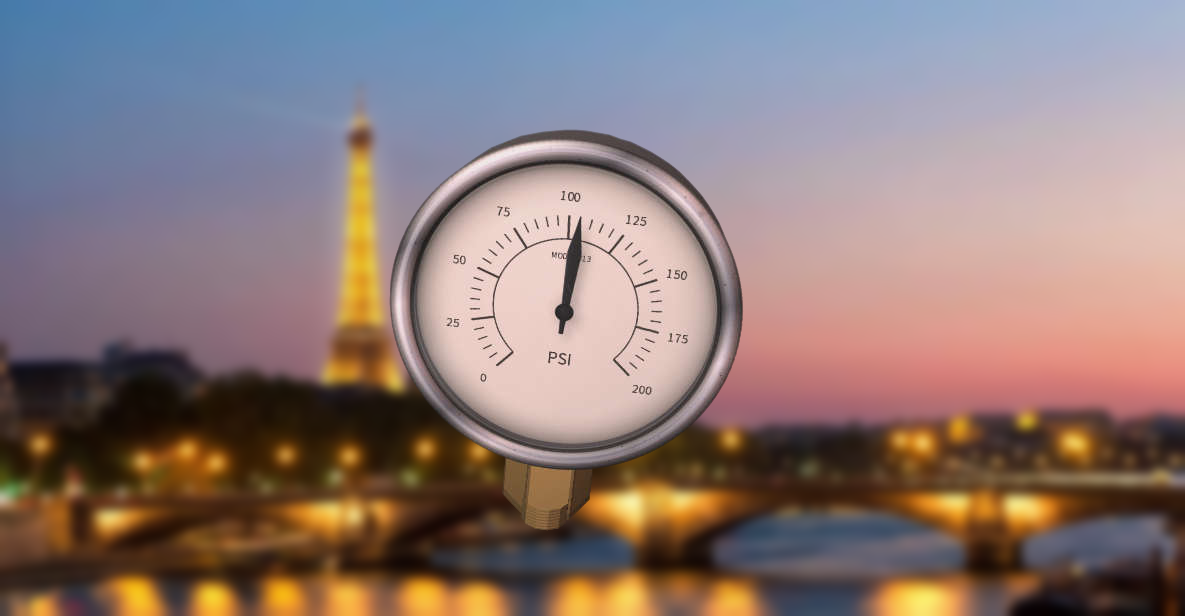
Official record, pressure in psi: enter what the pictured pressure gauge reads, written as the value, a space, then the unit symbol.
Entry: 105 psi
